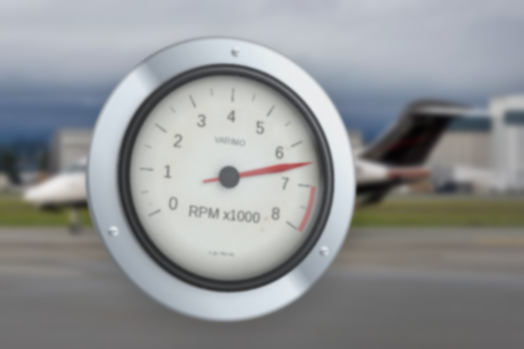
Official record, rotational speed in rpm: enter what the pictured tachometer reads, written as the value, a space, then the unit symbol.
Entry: 6500 rpm
